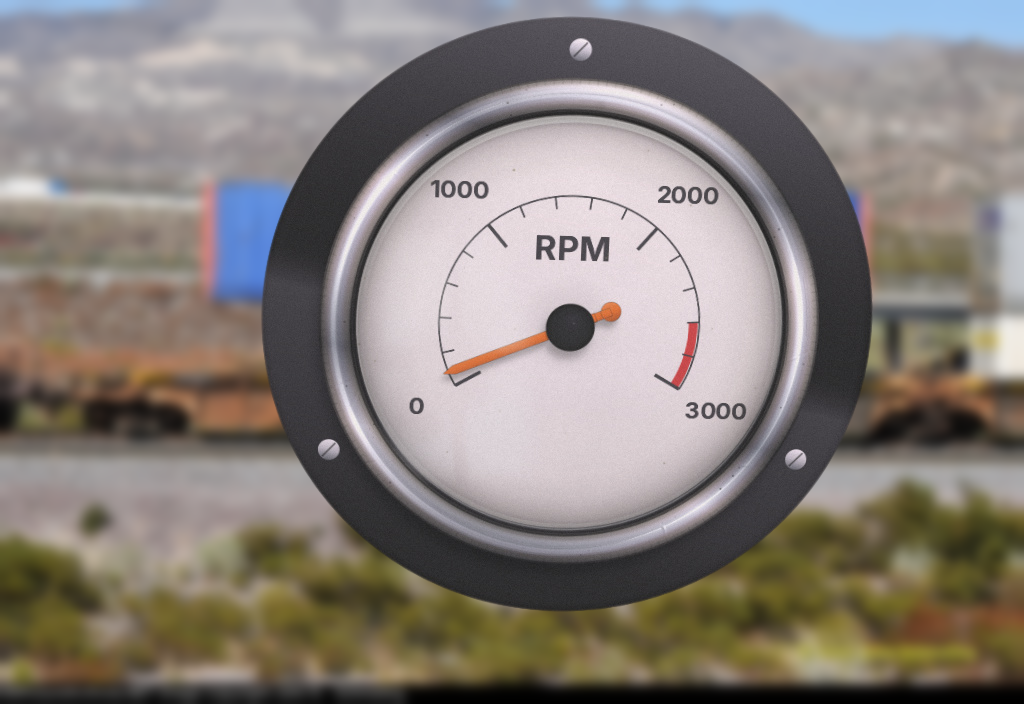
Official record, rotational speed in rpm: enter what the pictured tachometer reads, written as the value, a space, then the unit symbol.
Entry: 100 rpm
